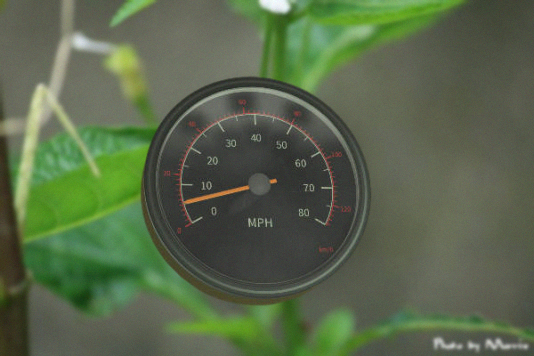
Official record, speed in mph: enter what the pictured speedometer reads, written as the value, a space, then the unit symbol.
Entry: 5 mph
